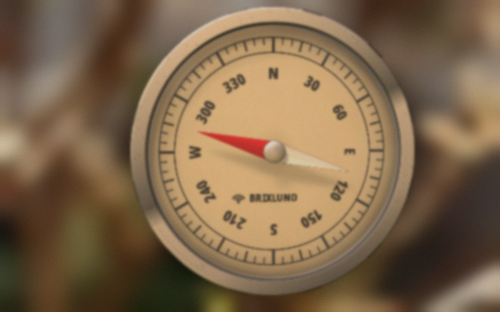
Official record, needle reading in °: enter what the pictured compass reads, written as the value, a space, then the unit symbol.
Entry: 285 °
